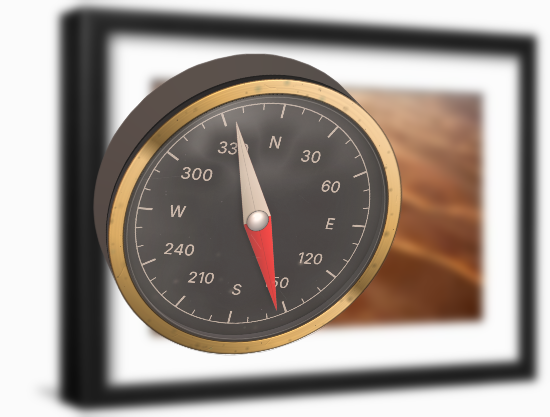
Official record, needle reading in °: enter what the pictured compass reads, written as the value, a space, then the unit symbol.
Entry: 155 °
